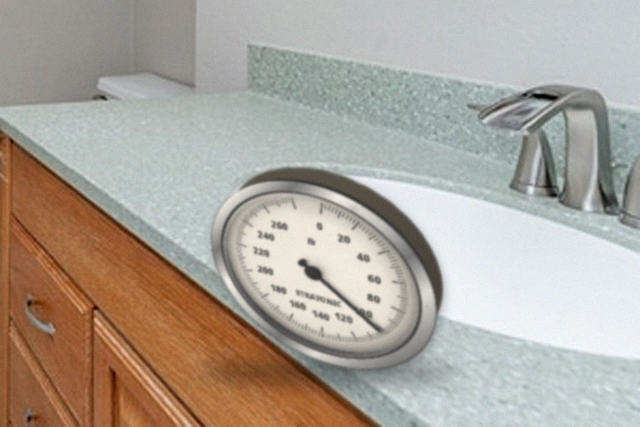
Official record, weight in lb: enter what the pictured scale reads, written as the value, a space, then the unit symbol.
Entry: 100 lb
